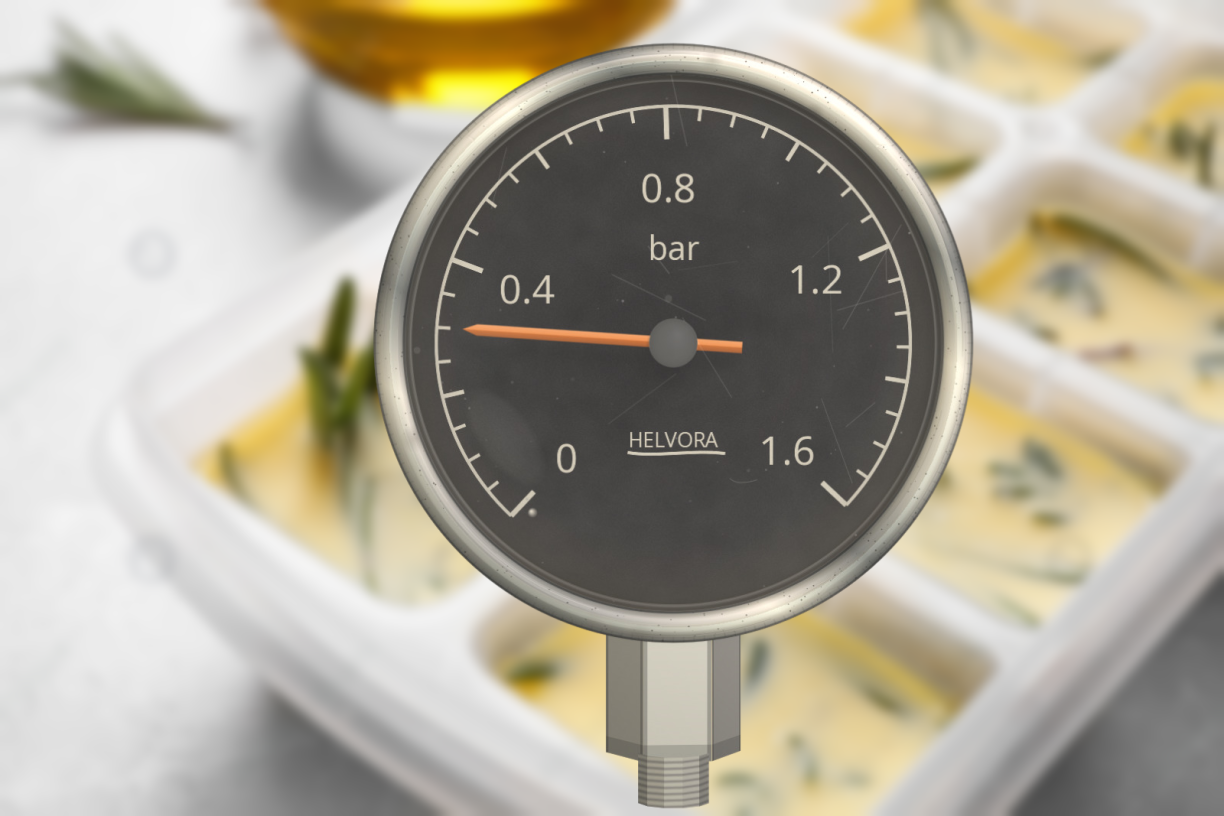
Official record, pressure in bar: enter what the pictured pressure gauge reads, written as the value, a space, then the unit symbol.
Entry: 0.3 bar
